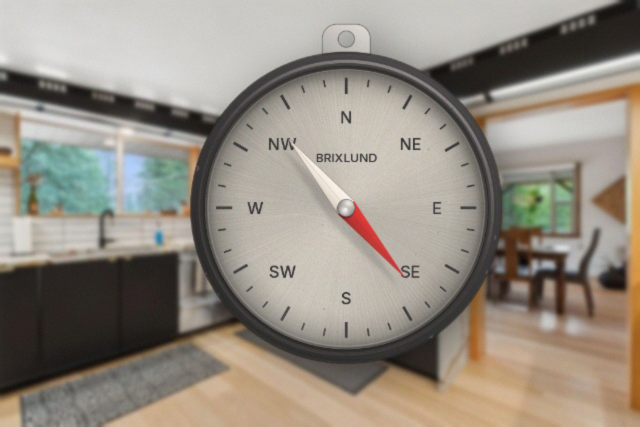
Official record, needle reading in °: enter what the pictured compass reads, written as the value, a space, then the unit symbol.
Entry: 140 °
